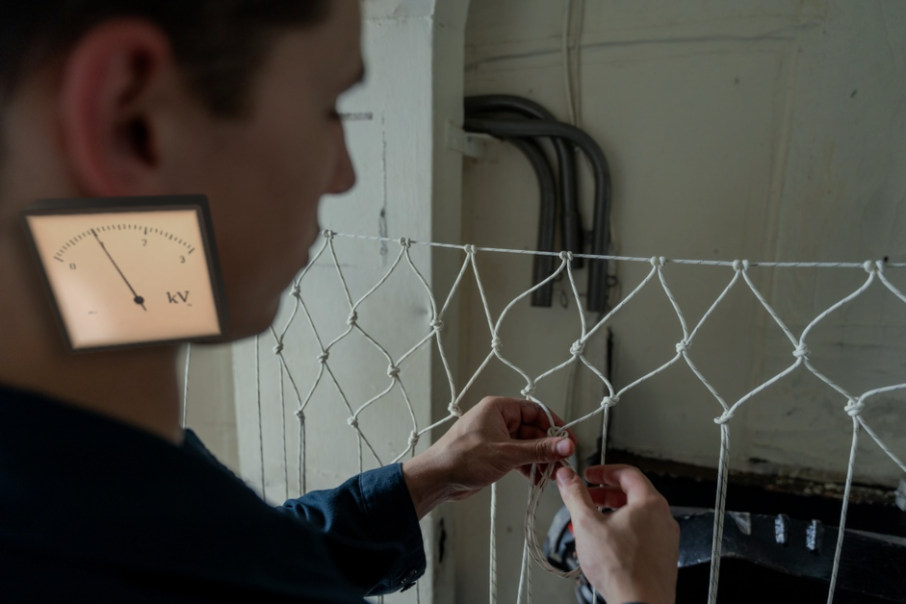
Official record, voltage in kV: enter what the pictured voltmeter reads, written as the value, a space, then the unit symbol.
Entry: 1 kV
